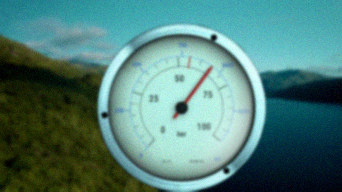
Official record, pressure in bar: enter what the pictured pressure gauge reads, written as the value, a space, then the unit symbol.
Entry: 65 bar
